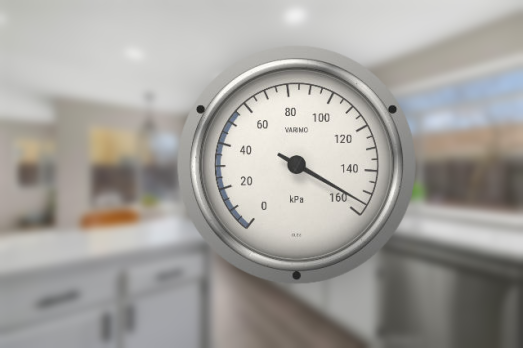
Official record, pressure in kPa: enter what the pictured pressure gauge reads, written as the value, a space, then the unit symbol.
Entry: 155 kPa
